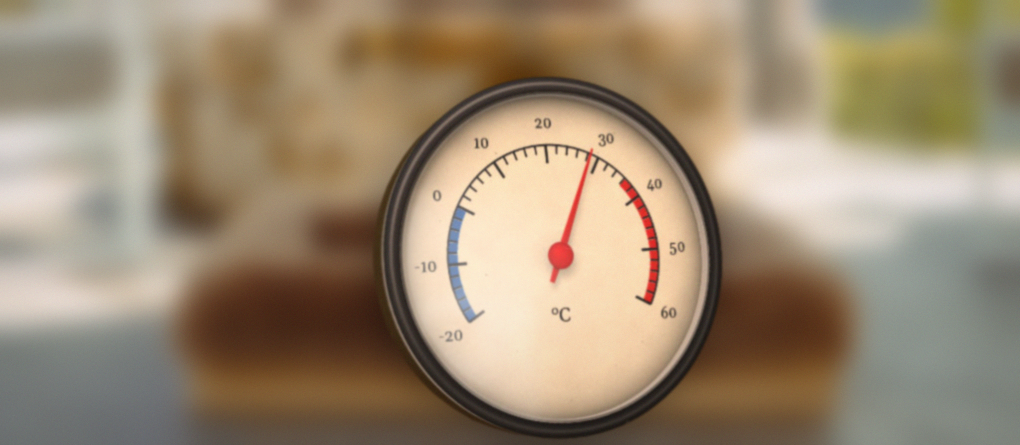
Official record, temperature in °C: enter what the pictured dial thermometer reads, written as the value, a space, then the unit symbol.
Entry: 28 °C
